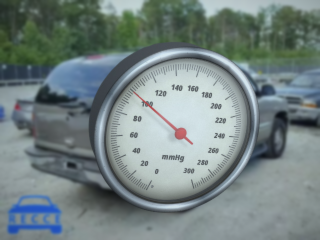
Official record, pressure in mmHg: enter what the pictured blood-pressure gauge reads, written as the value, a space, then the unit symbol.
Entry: 100 mmHg
